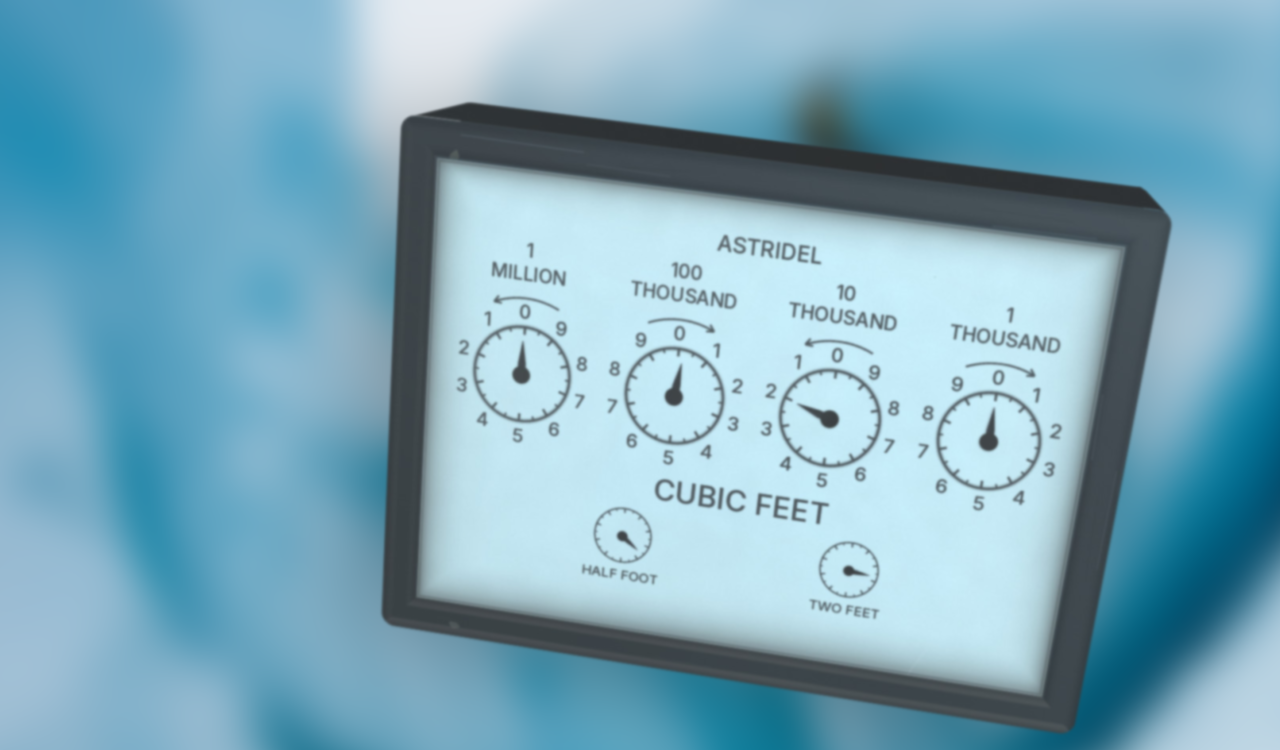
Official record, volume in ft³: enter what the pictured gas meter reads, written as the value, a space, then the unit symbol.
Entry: 2000 ft³
